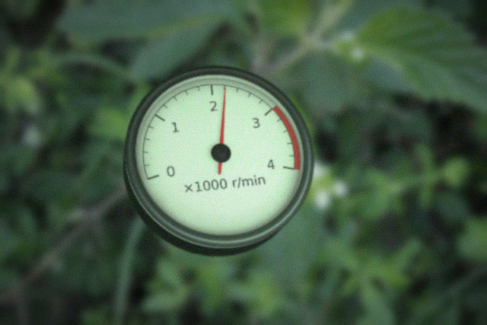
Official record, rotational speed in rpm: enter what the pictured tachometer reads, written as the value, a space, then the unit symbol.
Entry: 2200 rpm
